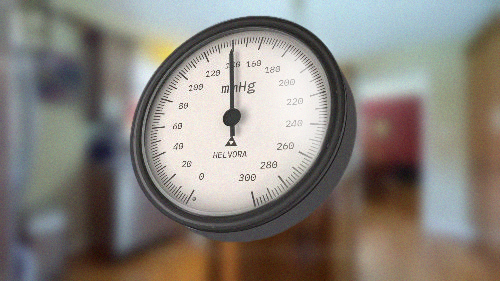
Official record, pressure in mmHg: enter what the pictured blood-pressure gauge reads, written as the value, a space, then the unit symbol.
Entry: 140 mmHg
